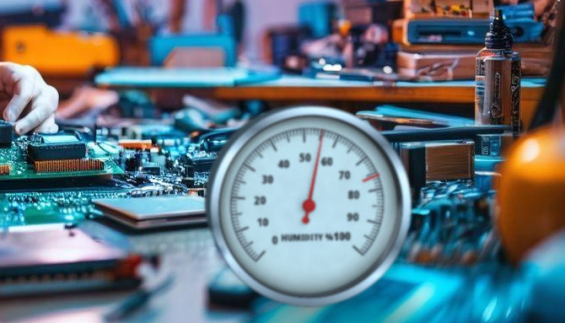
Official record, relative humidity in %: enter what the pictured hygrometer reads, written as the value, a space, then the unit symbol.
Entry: 55 %
